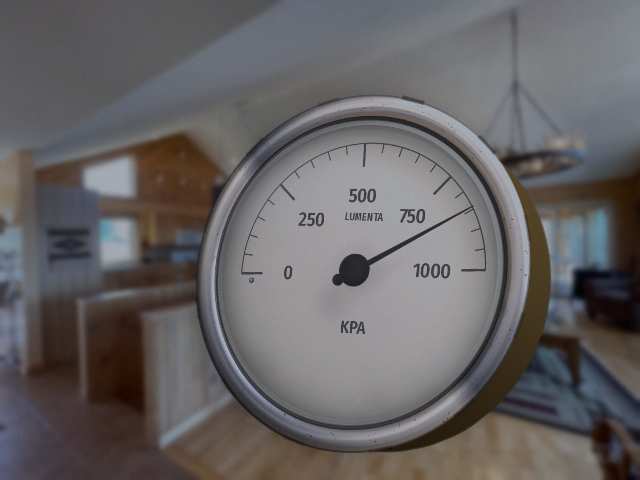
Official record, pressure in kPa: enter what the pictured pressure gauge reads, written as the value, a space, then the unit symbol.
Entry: 850 kPa
